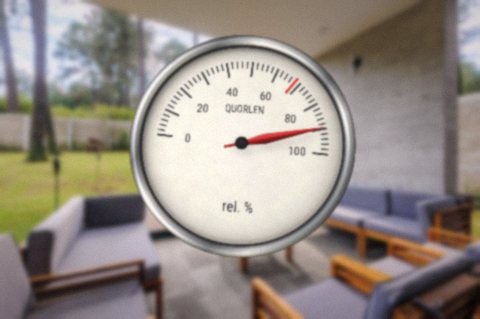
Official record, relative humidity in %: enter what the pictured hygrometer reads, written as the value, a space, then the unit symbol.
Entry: 90 %
